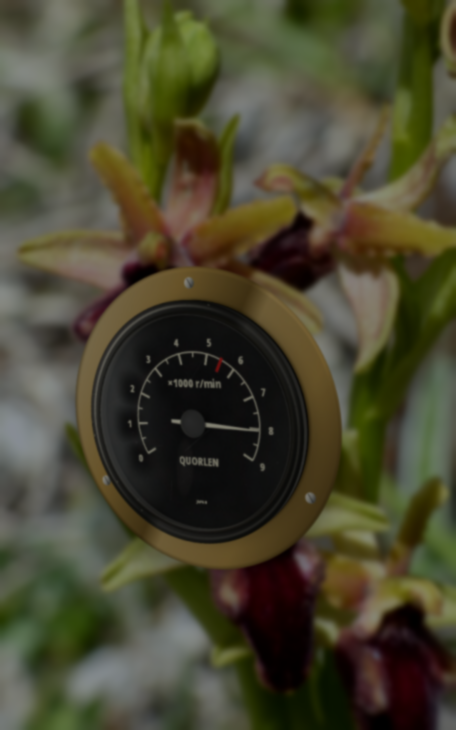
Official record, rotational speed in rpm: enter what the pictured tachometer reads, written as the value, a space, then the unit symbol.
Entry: 8000 rpm
